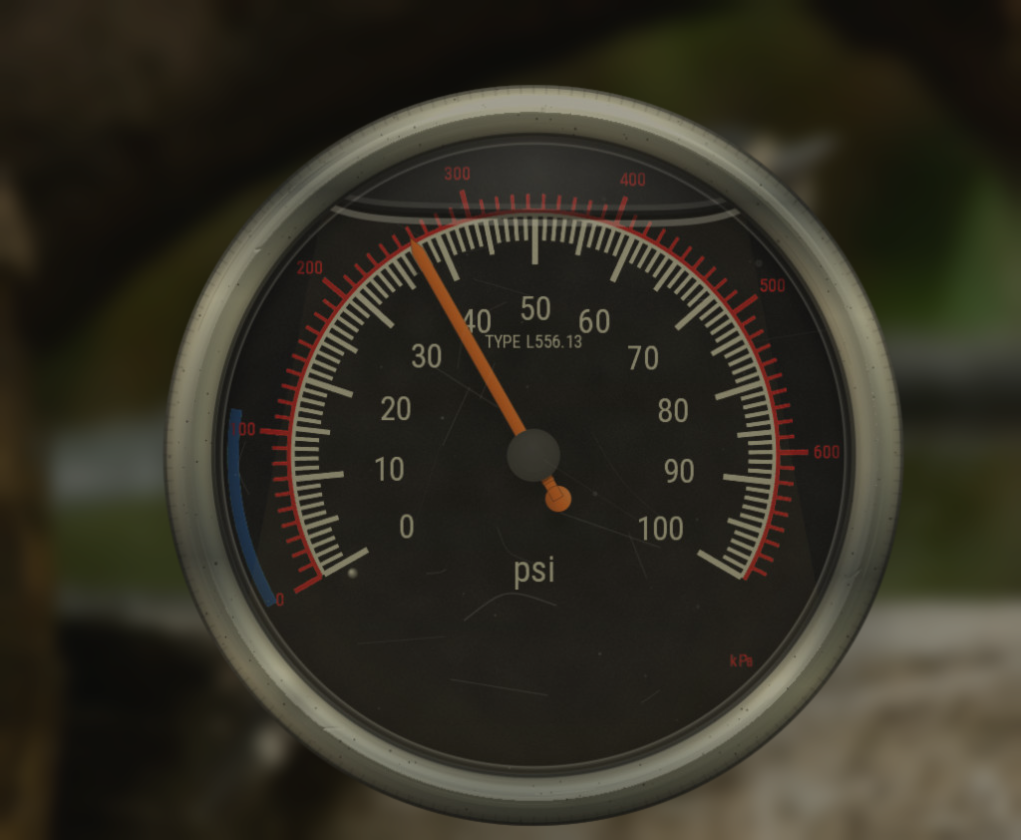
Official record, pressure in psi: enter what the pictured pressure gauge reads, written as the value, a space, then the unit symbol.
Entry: 37.5 psi
